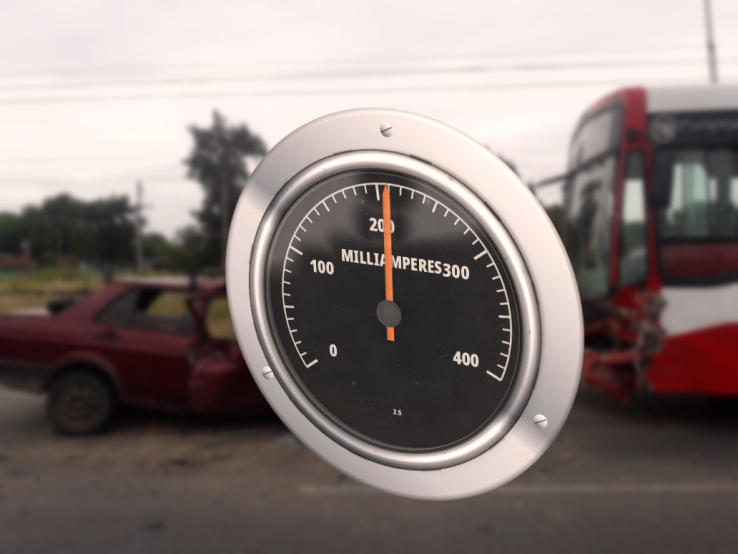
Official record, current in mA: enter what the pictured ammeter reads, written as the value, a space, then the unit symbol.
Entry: 210 mA
